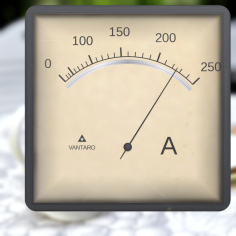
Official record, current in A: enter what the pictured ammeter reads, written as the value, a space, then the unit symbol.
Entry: 225 A
